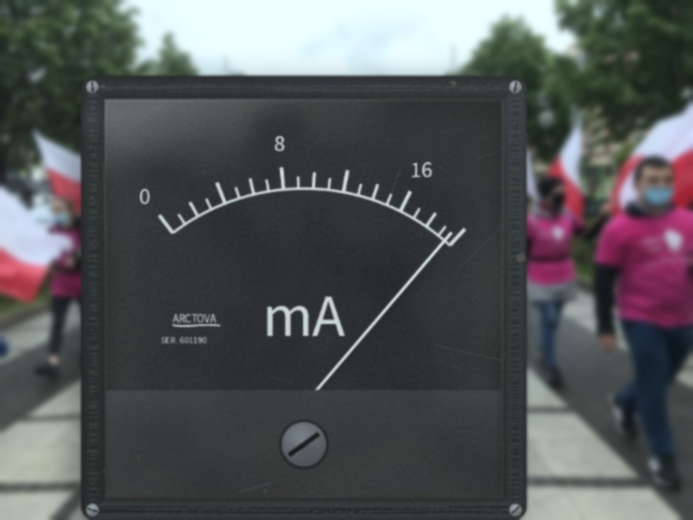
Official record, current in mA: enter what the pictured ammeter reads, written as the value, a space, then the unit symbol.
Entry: 19.5 mA
